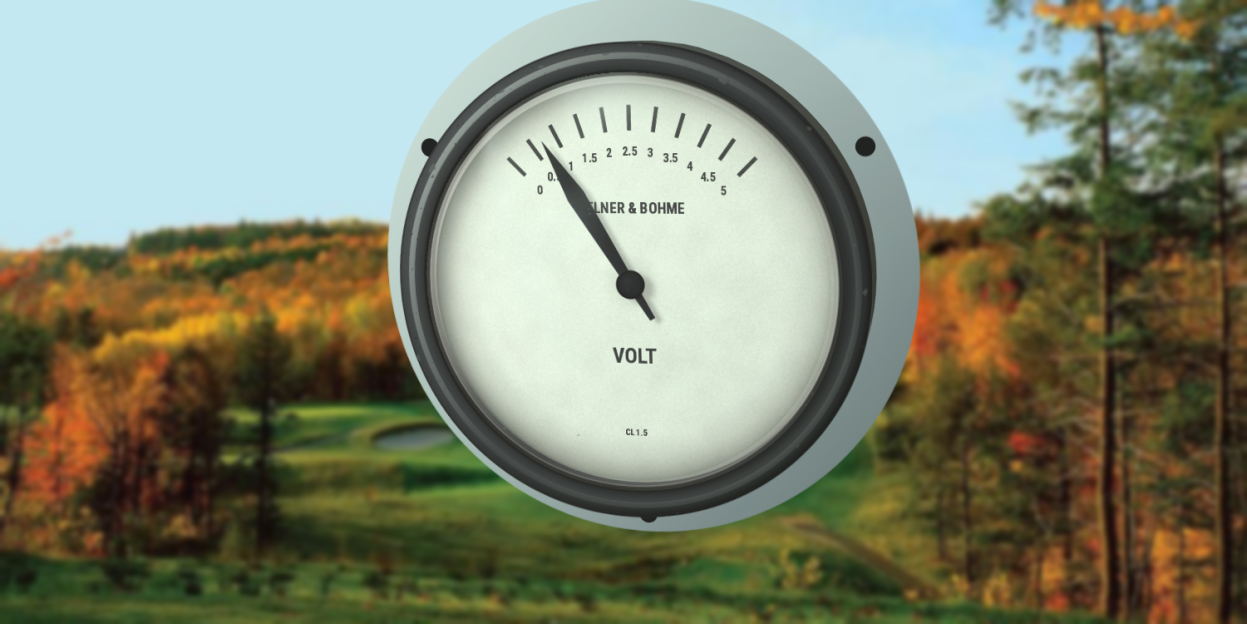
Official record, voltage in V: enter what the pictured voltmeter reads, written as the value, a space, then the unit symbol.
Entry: 0.75 V
